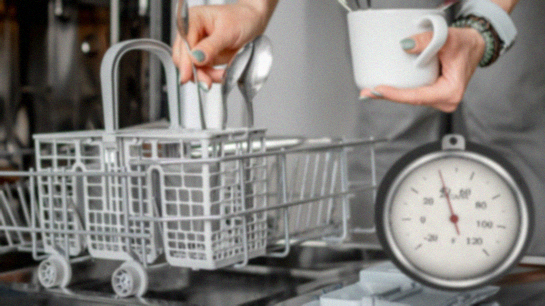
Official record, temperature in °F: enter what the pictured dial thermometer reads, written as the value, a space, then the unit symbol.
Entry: 40 °F
